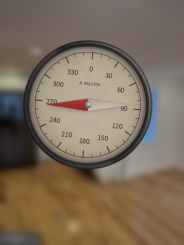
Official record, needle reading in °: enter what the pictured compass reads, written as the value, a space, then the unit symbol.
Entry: 265 °
